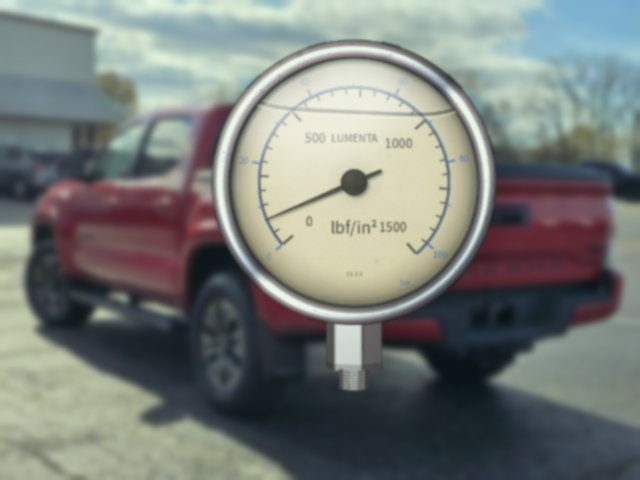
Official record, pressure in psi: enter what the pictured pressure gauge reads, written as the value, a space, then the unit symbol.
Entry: 100 psi
